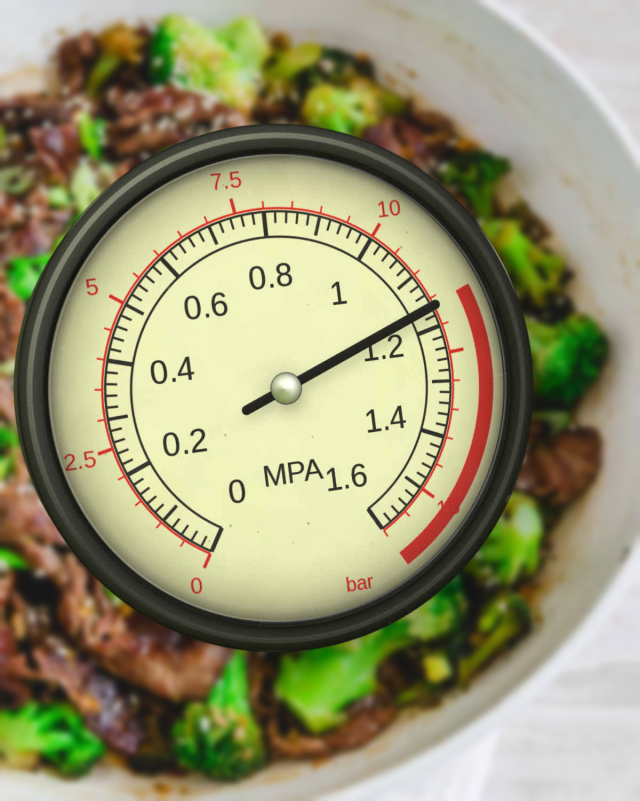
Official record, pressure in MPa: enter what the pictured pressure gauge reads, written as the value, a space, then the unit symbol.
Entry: 1.16 MPa
